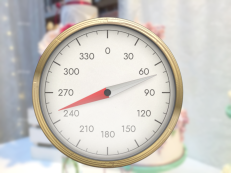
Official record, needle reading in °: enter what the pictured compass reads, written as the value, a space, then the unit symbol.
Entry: 250 °
